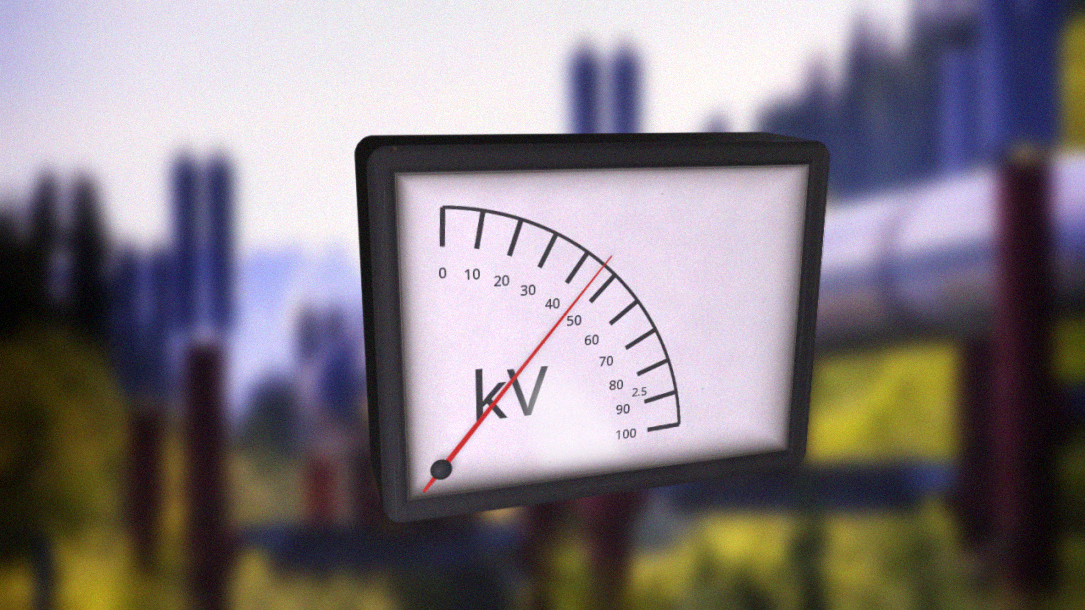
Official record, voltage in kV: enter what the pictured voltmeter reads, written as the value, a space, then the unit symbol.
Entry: 45 kV
